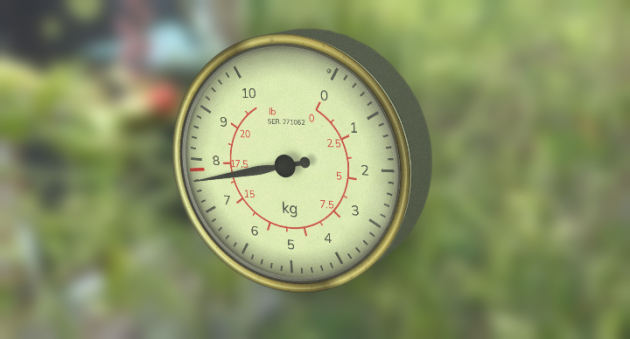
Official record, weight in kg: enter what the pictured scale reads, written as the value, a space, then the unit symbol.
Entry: 7.6 kg
